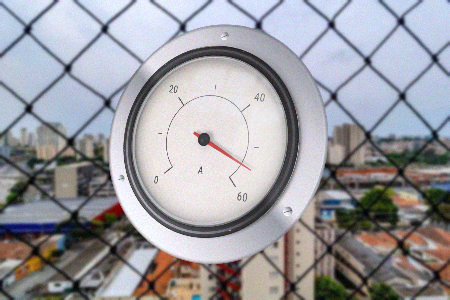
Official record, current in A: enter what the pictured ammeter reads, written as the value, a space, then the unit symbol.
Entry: 55 A
